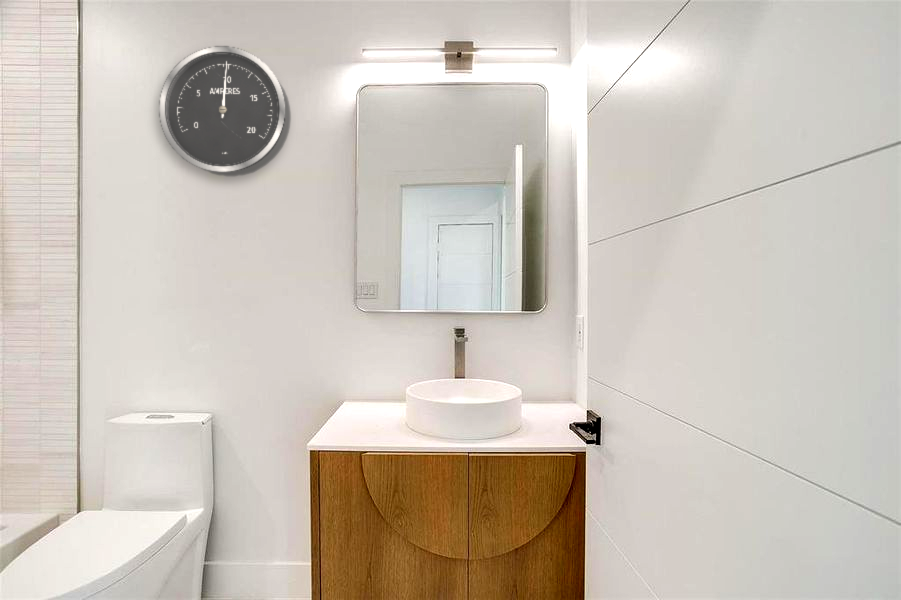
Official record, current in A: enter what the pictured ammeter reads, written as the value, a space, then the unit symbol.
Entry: 10 A
